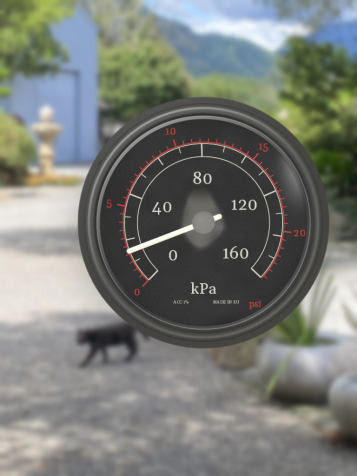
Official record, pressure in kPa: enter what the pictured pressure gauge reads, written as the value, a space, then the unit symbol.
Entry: 15 kPa
